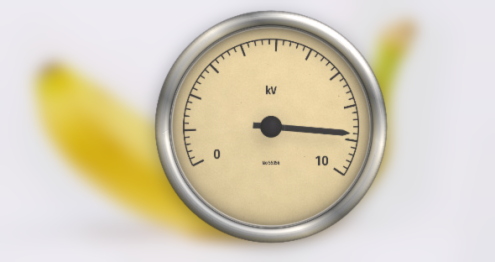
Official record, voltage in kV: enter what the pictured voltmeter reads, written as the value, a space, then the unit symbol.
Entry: 8.8 kV
